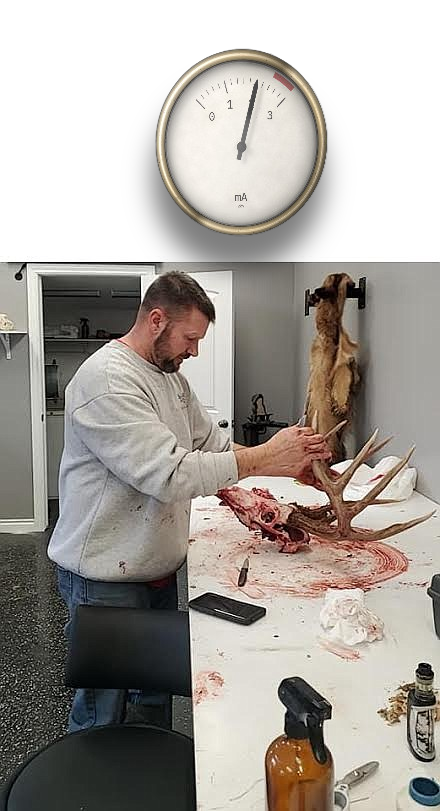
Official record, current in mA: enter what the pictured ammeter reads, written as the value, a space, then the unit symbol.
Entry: 2 mA
